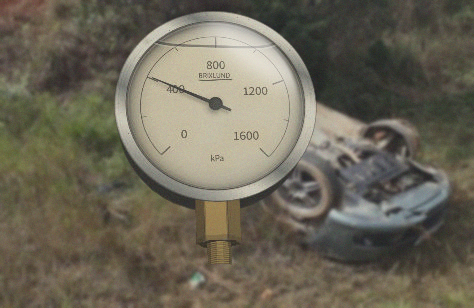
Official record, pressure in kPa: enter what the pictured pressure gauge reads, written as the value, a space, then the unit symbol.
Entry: 400 kPa
